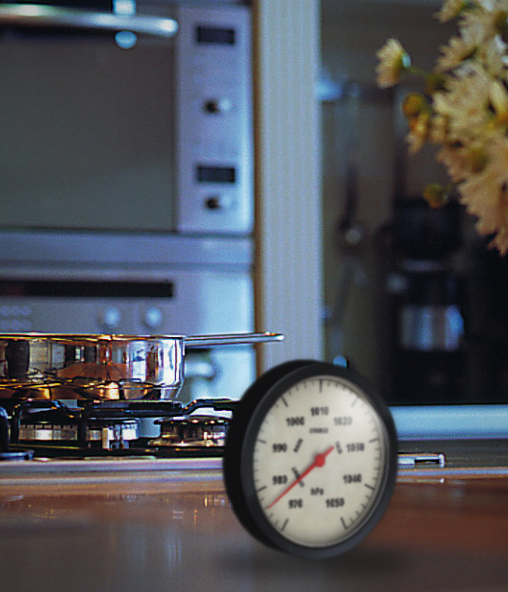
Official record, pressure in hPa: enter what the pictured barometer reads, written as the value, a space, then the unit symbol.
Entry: 976 hPa
